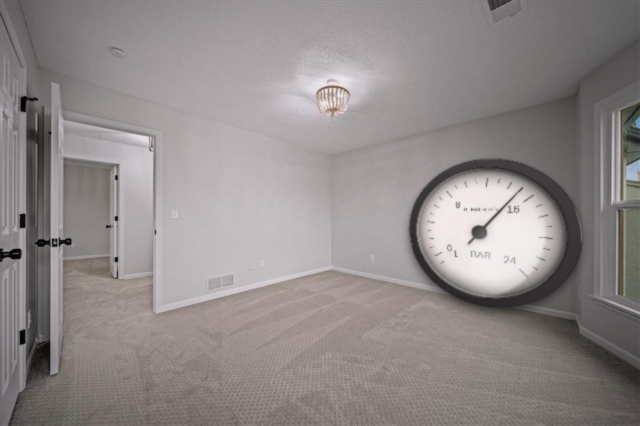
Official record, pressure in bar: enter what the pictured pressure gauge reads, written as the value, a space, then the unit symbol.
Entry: 15 bar
